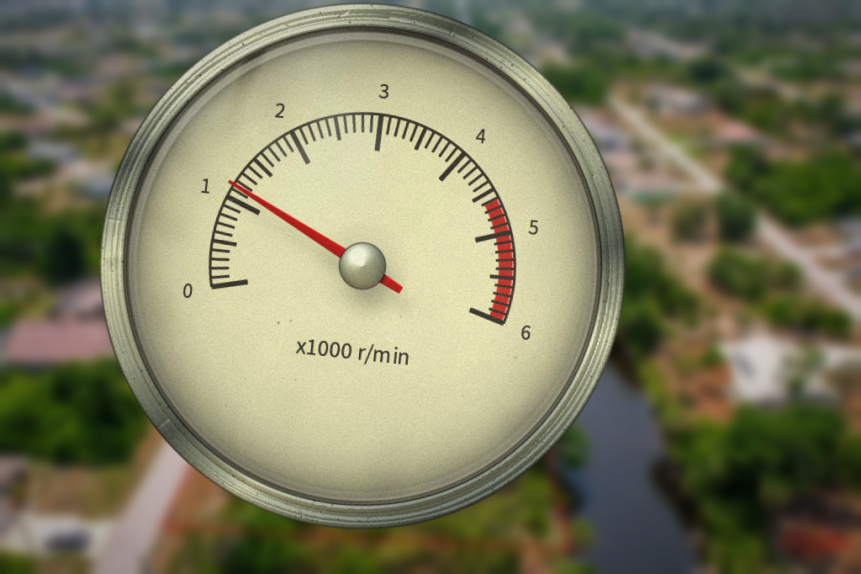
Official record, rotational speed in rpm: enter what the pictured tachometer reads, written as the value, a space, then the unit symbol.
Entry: 1150 rpm
